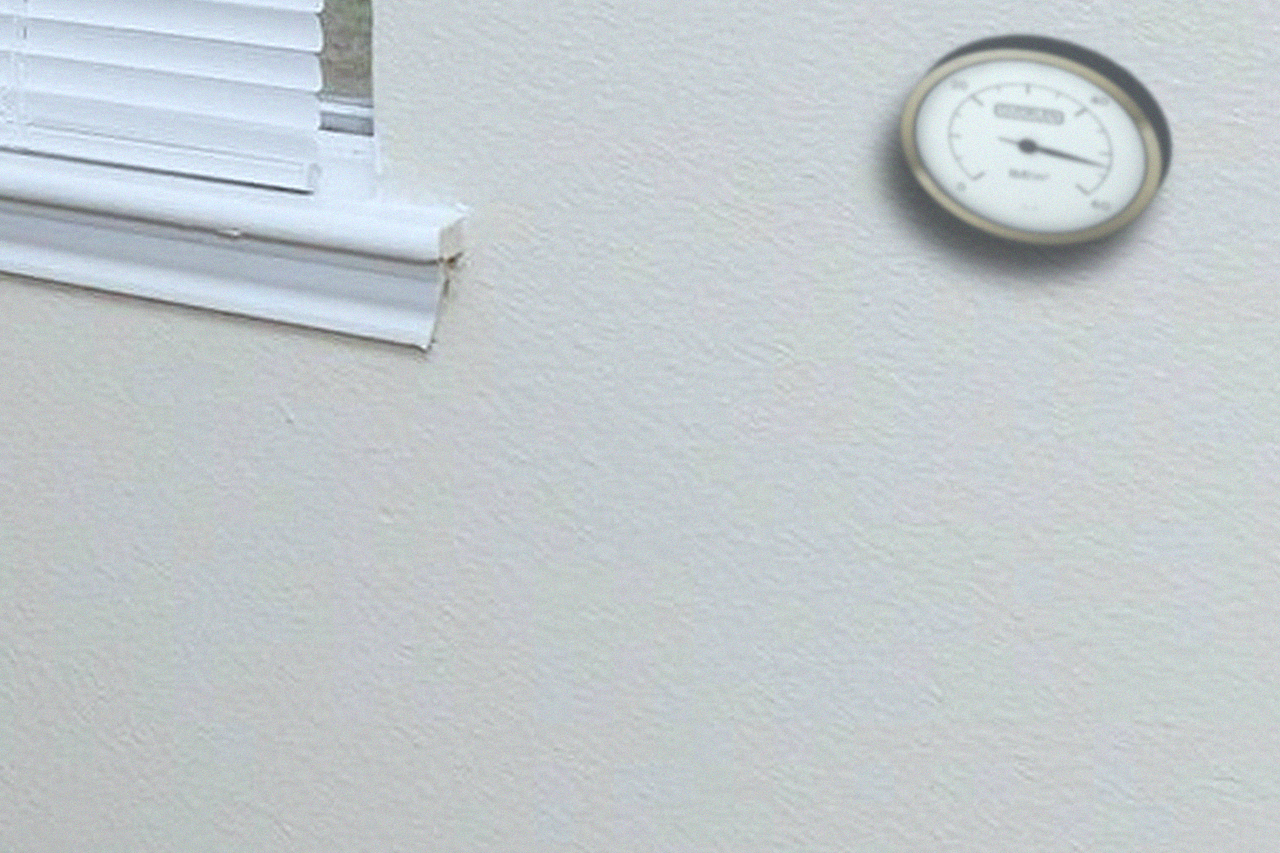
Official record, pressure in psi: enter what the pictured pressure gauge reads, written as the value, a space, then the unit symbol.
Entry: 52.5 psi
